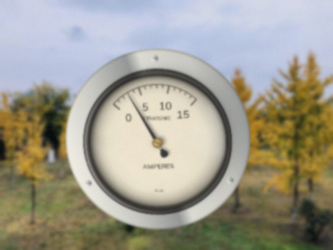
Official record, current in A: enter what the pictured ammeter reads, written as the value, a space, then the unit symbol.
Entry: 3 A
